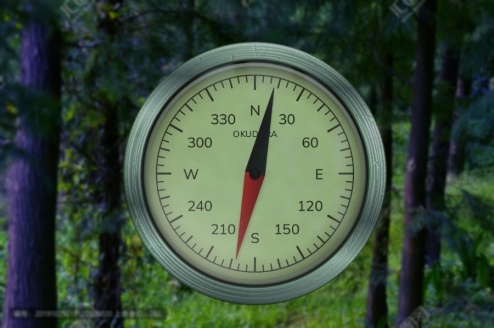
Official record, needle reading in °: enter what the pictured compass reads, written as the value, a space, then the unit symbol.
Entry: 192.5 °
